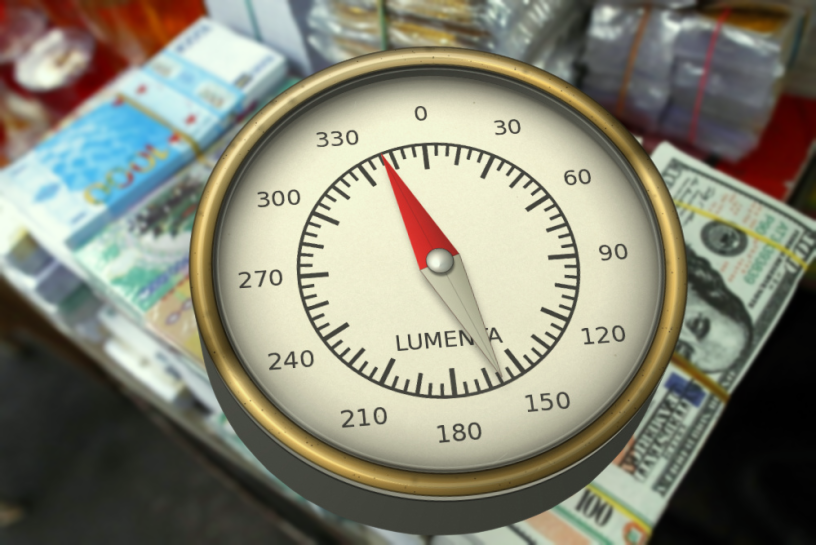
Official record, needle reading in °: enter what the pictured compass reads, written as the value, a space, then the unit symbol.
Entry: 340 °
